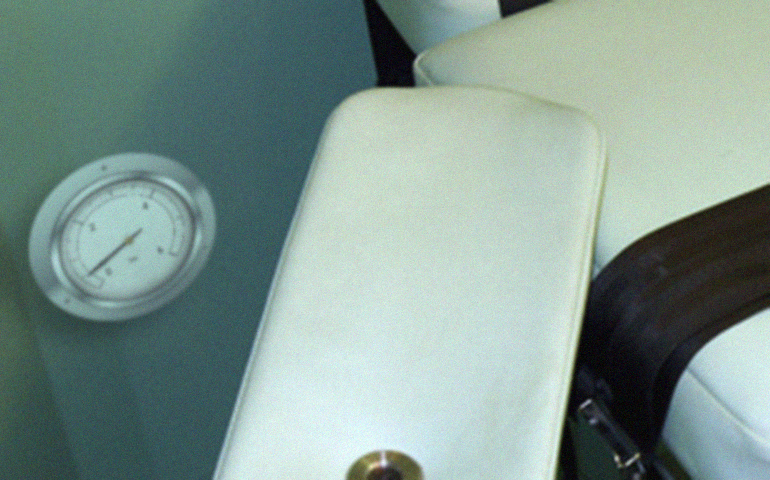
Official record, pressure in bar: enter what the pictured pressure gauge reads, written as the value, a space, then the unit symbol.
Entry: 0.5 bar
